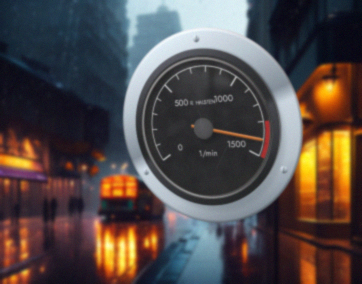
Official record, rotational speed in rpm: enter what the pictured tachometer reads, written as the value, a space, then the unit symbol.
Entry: 1400 rpm
